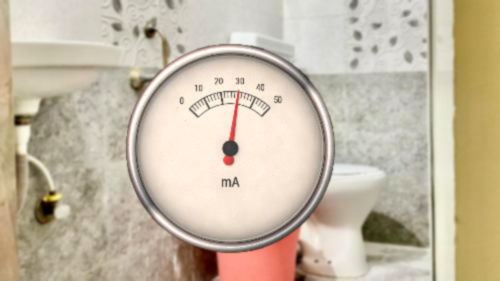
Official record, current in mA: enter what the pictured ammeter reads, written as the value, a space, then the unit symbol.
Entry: 30 mA
